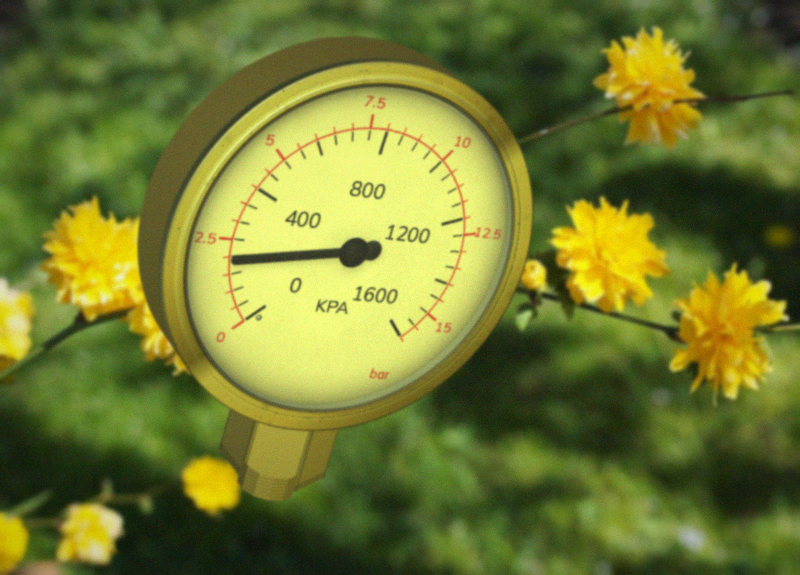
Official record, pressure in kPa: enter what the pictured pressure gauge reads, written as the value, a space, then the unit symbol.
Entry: 200 kPa
